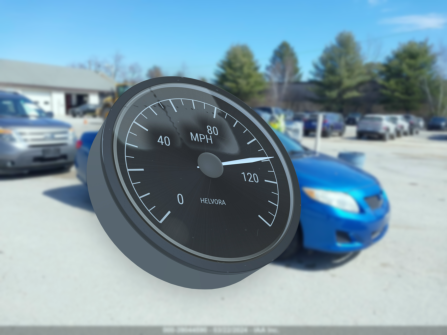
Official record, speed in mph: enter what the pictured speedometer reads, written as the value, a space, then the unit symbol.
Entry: 110 mph
